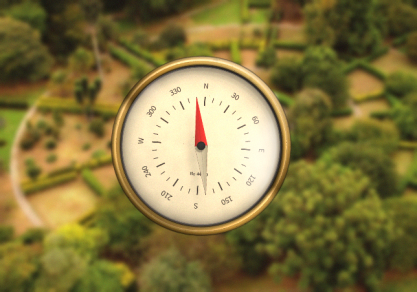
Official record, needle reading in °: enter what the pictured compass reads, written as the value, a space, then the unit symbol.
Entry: 350 °
